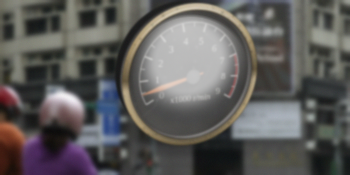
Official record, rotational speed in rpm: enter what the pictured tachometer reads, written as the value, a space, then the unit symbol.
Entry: 500 rpm
